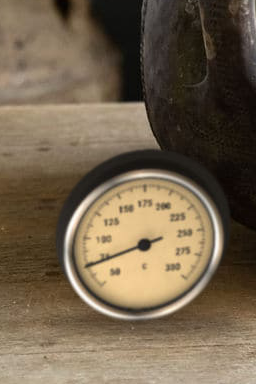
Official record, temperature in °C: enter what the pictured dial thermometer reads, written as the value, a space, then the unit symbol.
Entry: 75 °C
